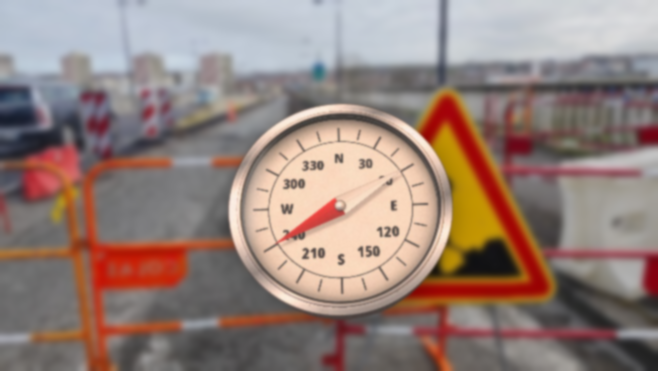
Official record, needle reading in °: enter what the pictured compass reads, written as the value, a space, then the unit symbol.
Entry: 240 °
